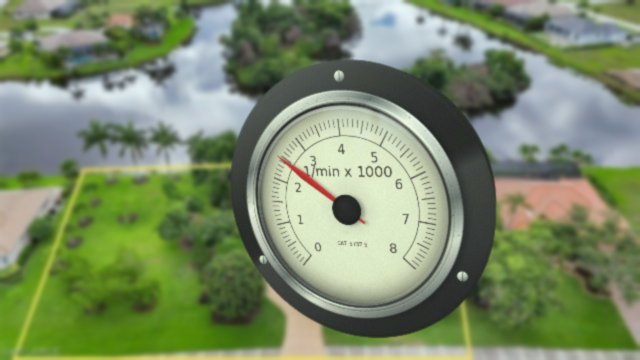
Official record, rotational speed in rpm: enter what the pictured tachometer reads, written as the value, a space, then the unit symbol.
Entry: 2500 rpm
